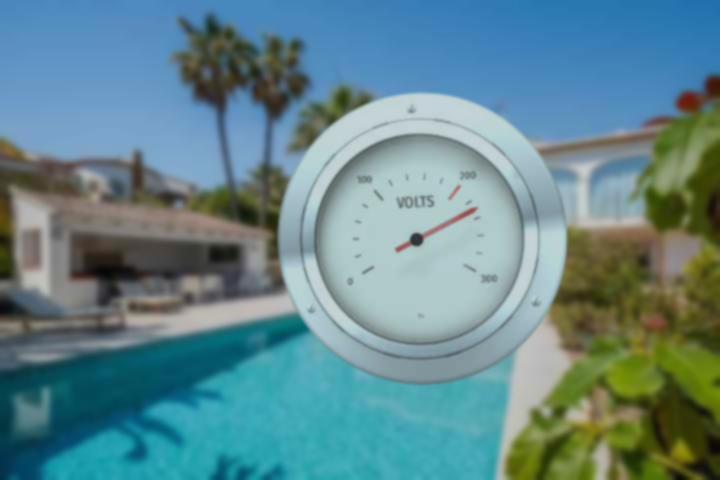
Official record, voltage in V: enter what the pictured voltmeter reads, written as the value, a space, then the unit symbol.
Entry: 230 V
